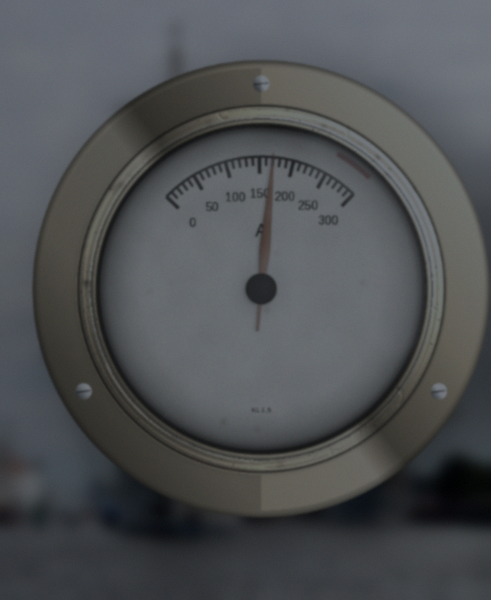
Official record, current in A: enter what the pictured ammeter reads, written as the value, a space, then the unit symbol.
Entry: 170 A
